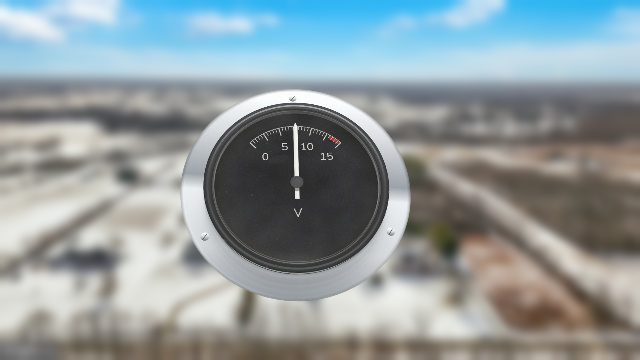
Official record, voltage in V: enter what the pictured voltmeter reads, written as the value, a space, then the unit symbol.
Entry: 7.5 V
